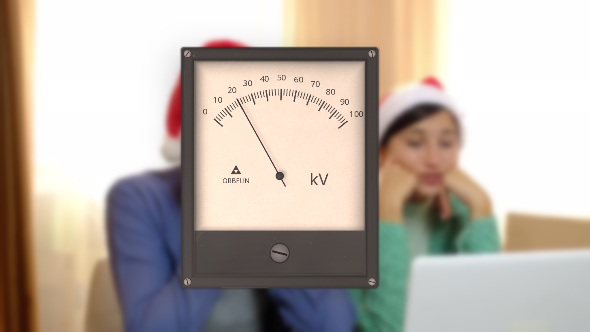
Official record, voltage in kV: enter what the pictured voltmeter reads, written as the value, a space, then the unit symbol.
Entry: 20 kV
